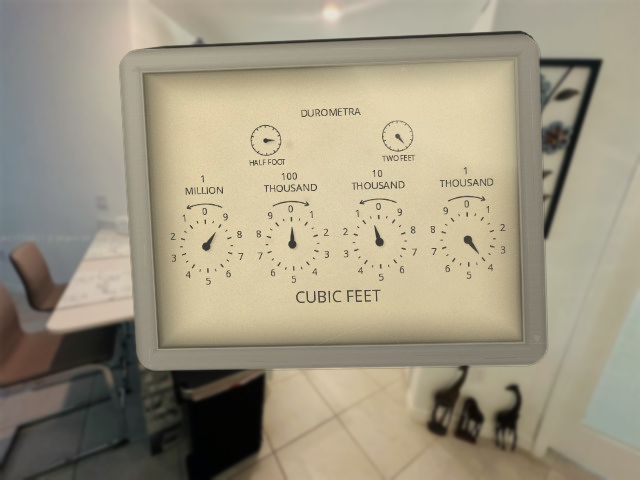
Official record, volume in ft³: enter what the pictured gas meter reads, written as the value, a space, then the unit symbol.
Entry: 900400 ft³
